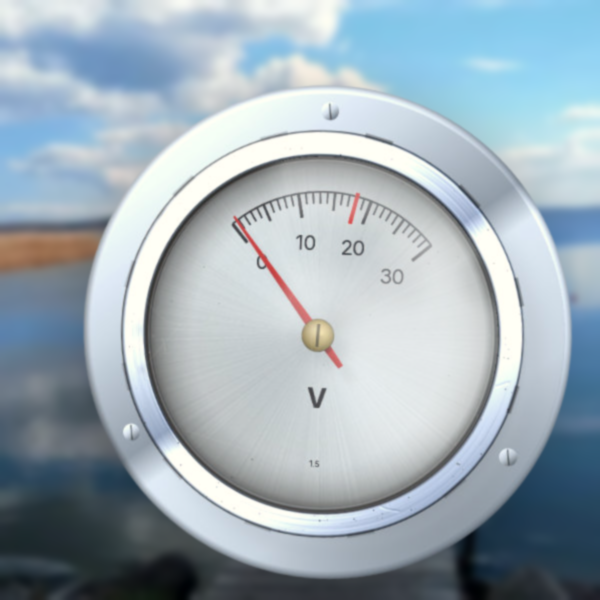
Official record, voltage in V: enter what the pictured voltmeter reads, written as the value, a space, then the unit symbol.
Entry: 1 V
